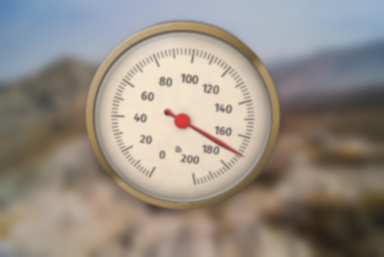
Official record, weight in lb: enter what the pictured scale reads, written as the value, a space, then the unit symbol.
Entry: 170 lb
